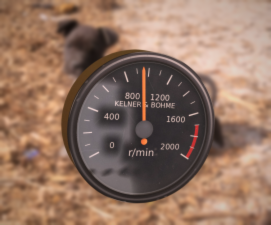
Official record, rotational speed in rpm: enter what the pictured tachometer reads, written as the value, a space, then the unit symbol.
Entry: 950 rpm
